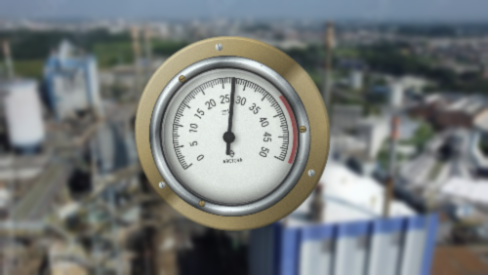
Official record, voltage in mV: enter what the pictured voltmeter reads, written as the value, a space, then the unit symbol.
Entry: 27.5 mV
